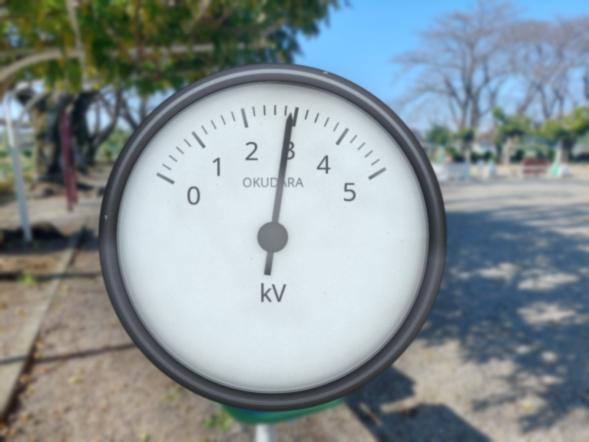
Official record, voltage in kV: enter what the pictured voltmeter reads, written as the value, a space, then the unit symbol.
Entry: 2.9 kV
